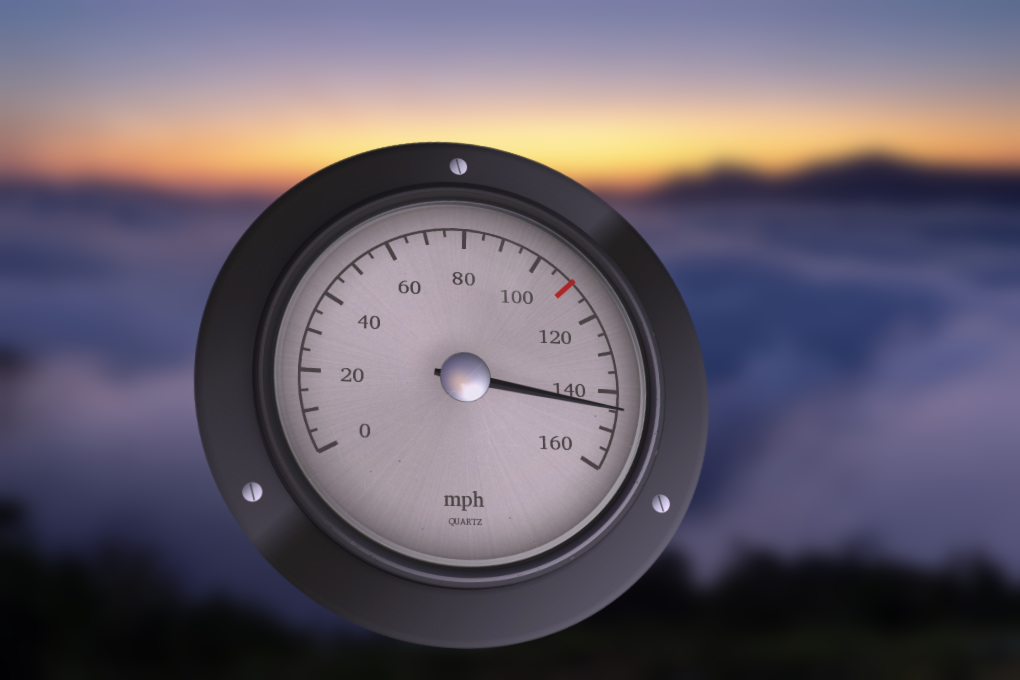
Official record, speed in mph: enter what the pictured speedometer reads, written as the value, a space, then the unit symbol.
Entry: 145 mph
